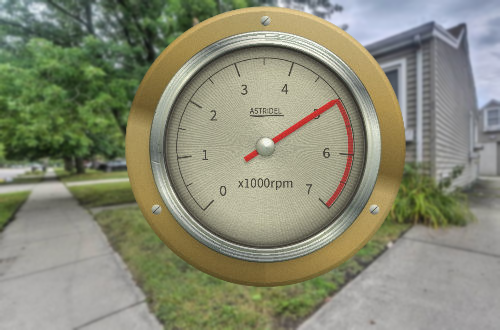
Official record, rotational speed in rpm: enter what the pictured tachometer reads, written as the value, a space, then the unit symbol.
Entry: 5000 rpm
